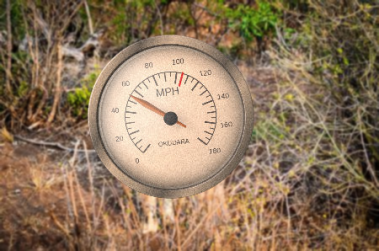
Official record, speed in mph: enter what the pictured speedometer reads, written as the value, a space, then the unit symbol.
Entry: 55 mph
